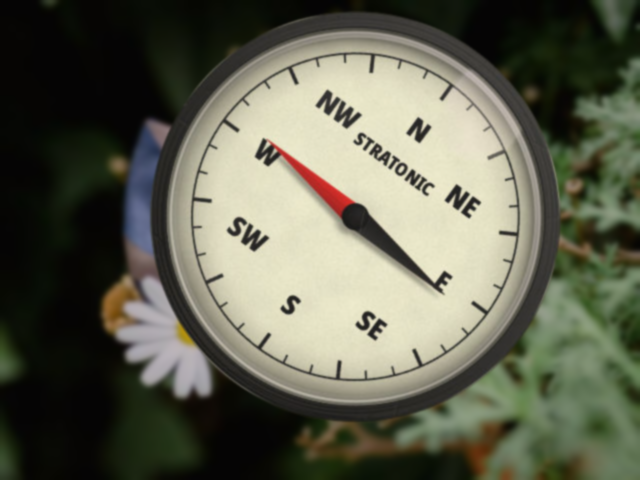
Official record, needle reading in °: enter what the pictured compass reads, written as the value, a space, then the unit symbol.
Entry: 275 °
